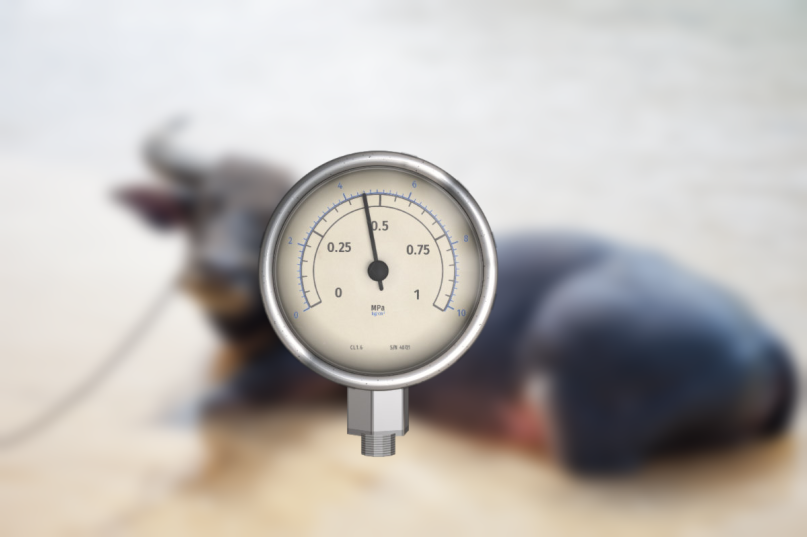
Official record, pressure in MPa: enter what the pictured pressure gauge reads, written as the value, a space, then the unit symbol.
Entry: 0.45 MPa
